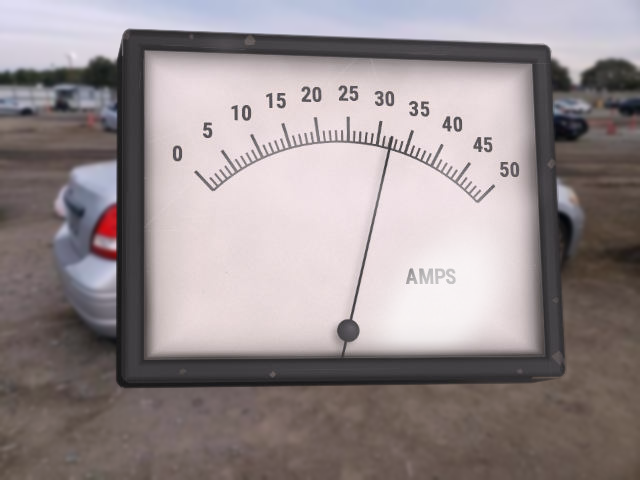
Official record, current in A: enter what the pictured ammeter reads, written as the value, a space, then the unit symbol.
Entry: 32 A
